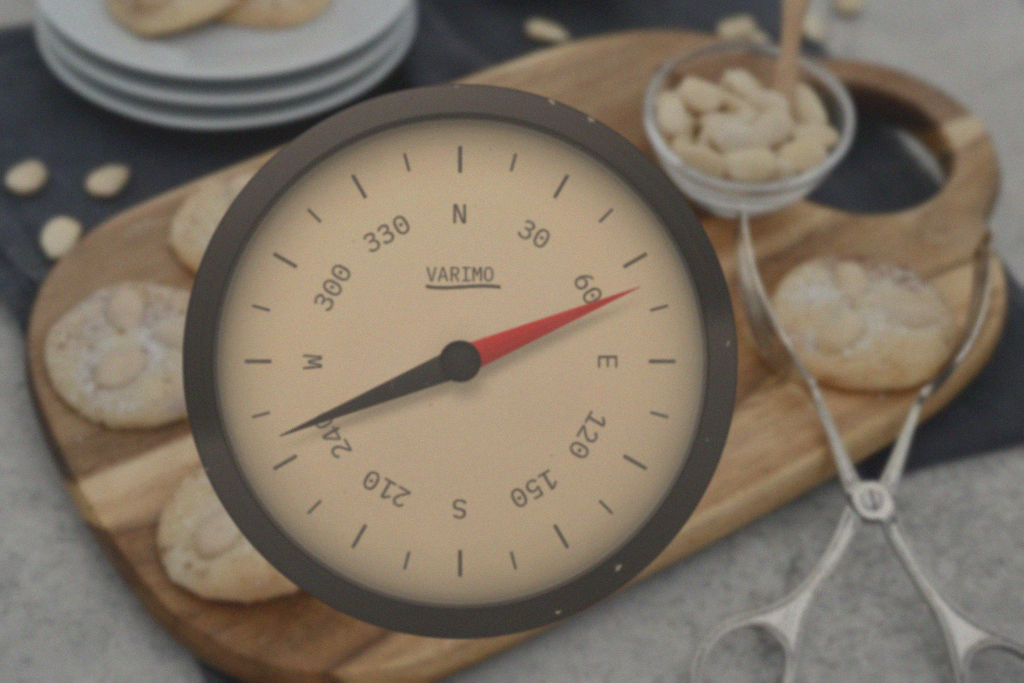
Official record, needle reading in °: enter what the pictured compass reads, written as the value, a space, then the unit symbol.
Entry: 67.5 °
